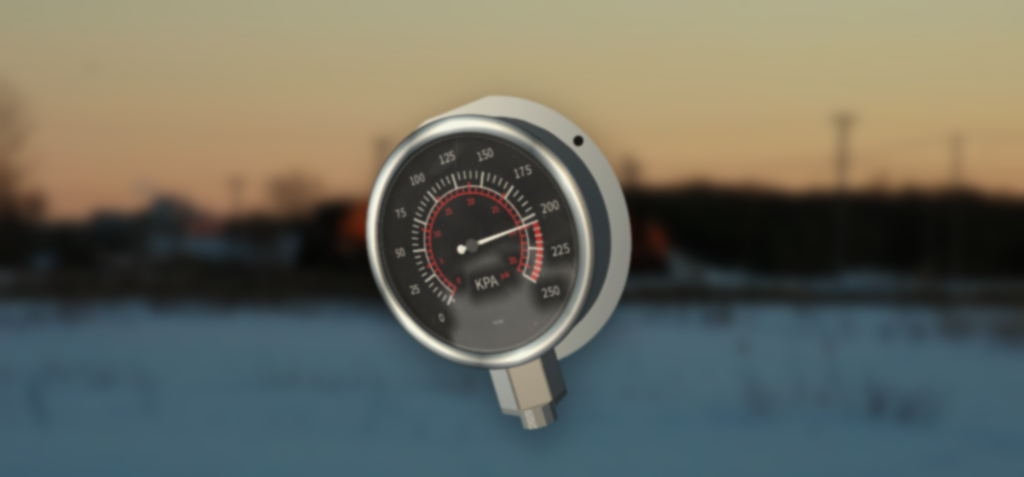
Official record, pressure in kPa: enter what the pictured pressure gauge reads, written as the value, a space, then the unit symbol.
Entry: 205 kPa
